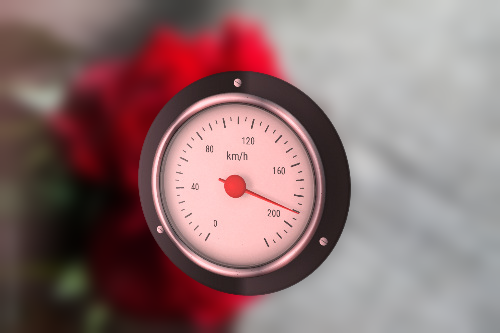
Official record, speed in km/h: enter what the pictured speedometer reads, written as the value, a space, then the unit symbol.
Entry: 190 km/h
